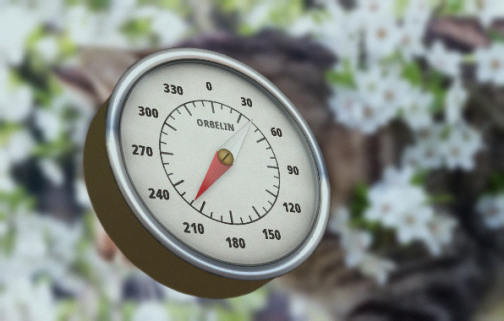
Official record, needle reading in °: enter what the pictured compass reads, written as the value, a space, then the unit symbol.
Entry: 220 °
